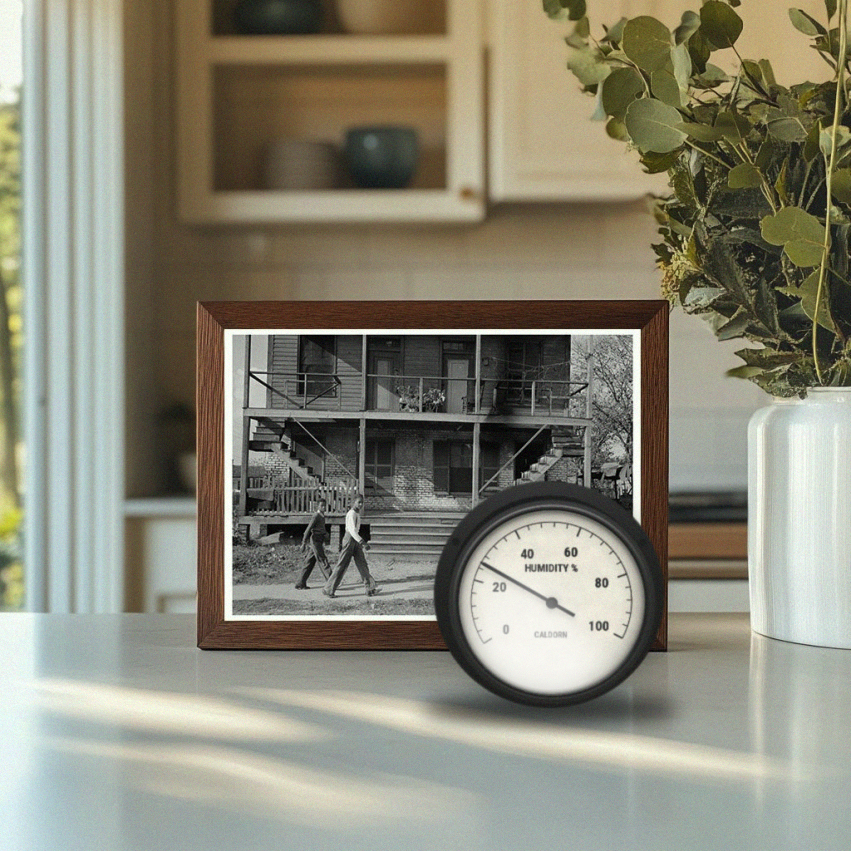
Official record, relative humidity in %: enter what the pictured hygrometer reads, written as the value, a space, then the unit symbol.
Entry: 26 %
